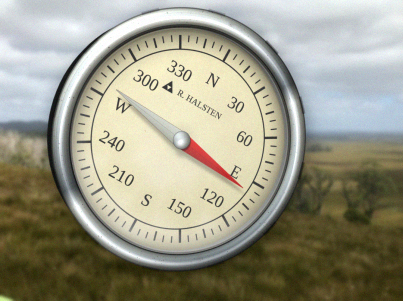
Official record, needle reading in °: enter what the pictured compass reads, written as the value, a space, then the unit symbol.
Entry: 97.5 °
